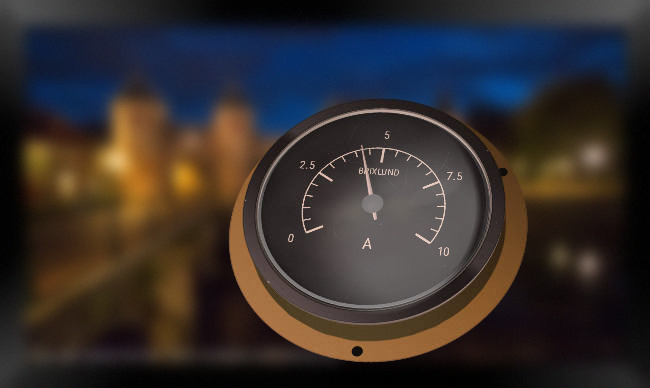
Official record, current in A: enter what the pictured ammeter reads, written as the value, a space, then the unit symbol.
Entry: 4.25 A
